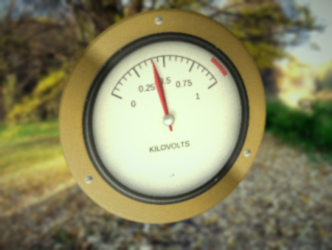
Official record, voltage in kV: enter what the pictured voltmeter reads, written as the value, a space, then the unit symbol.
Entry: 0.4 kV
